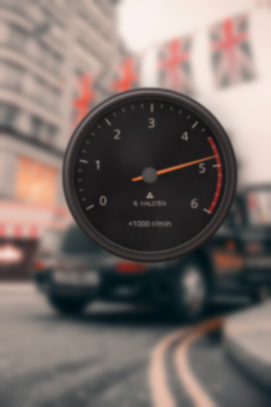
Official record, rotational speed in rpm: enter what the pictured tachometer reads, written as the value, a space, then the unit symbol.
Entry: 4800 rpm
